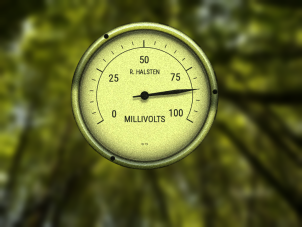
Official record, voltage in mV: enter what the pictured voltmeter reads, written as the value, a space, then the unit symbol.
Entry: 85 mV
